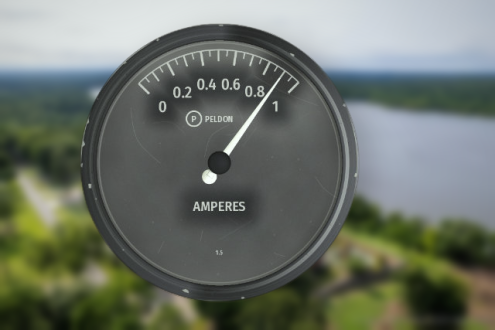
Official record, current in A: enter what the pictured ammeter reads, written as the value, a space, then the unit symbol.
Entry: 0.9 A
